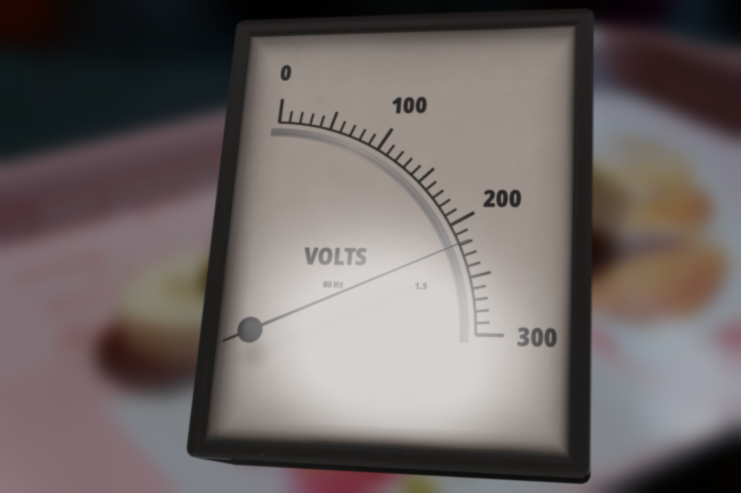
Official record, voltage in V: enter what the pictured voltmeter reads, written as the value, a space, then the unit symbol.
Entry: 220 V
